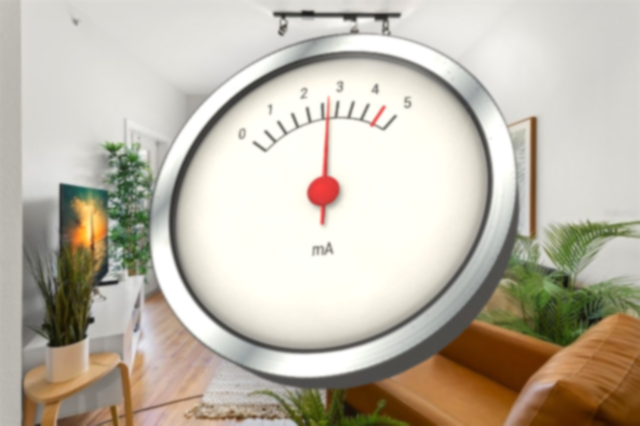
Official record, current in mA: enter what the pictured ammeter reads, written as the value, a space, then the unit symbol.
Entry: 2.75 mA
